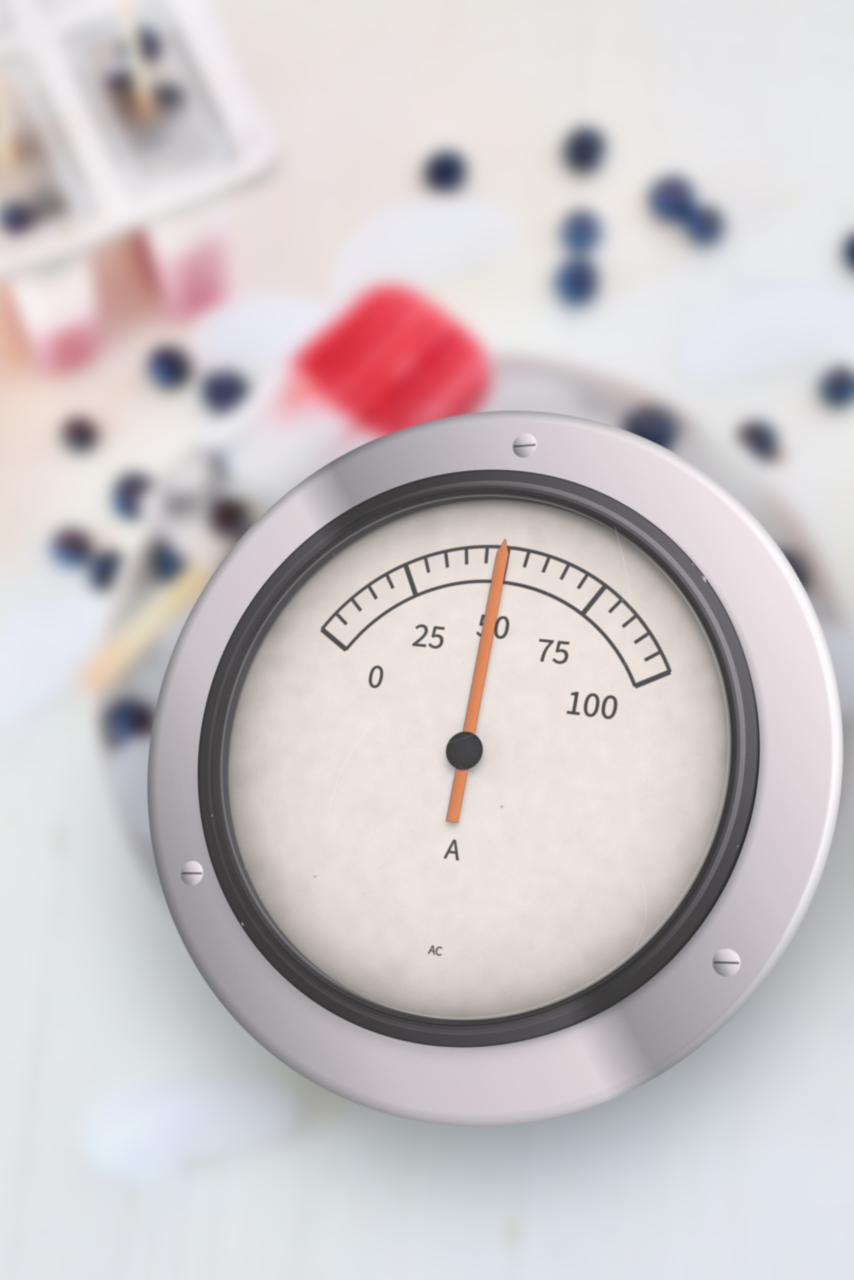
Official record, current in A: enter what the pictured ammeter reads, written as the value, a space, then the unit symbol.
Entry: 50 A
